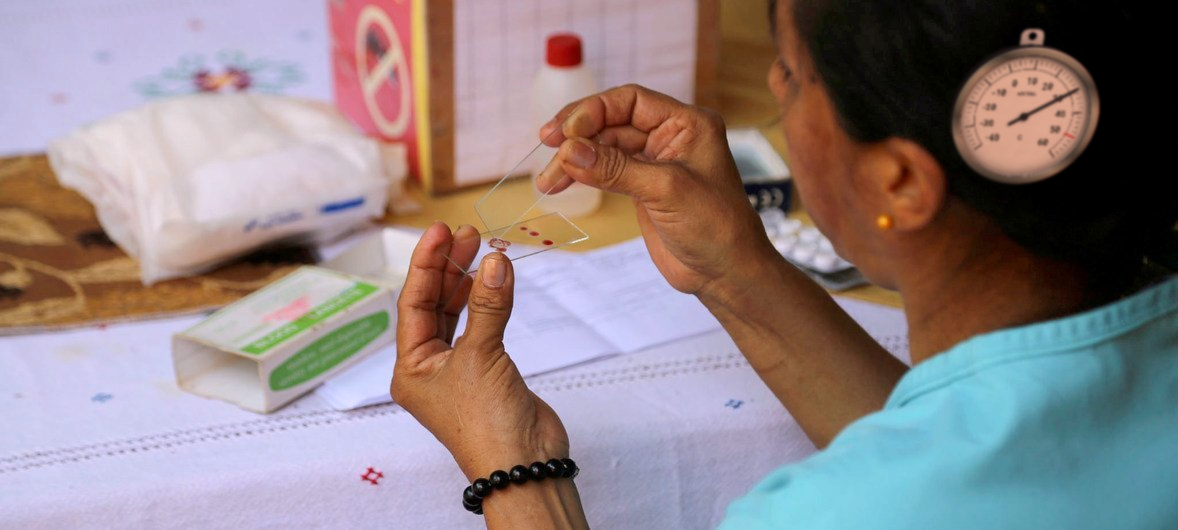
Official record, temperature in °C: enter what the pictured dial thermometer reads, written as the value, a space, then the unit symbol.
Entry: 30 °C
